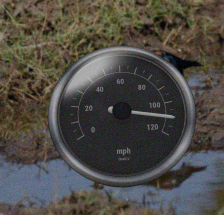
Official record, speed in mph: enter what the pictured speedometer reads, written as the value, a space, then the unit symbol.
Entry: 110 mph
